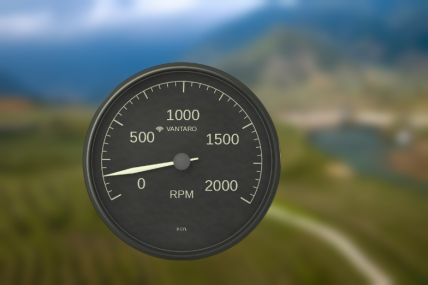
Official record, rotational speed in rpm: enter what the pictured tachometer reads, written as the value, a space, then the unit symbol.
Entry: 150 rpm
